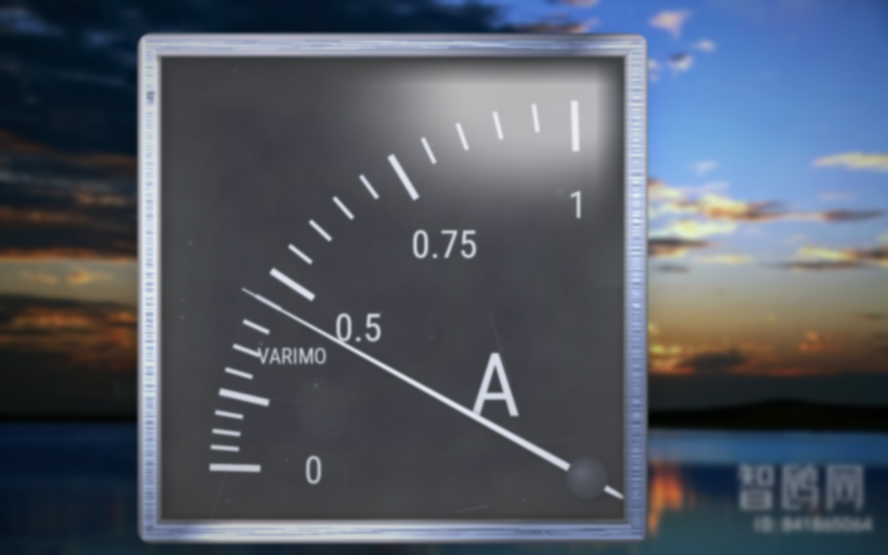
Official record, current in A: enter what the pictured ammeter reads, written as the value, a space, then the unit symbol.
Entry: 0.45 A
